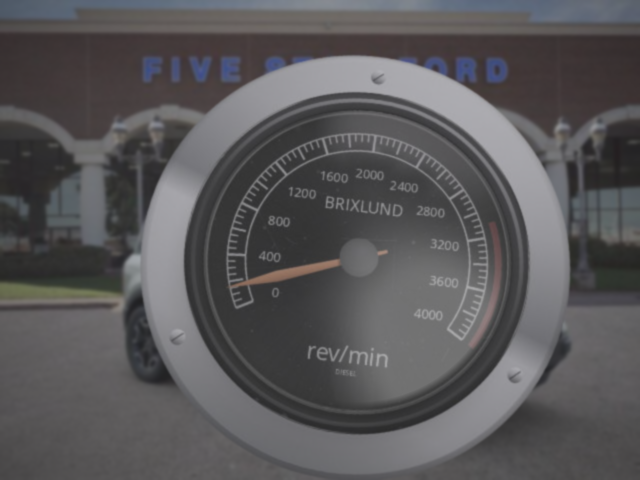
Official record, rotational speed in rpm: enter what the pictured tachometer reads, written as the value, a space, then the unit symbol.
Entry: 150 rpm
